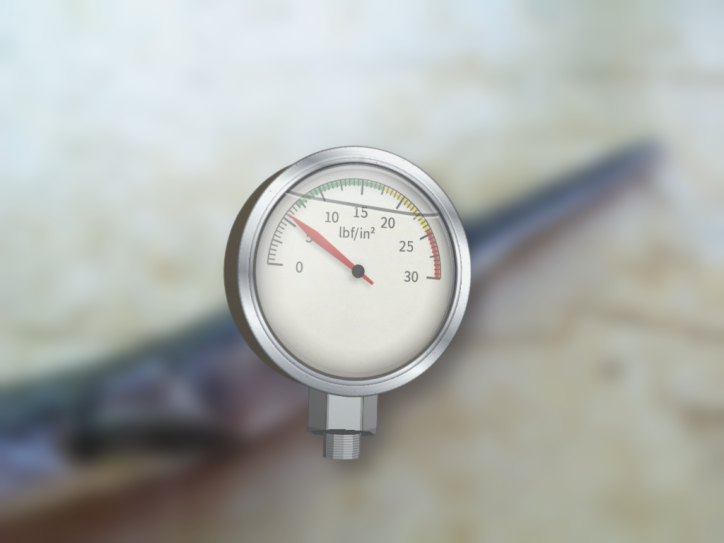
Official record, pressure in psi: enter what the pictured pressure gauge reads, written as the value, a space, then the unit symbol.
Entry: 5.5 psi
